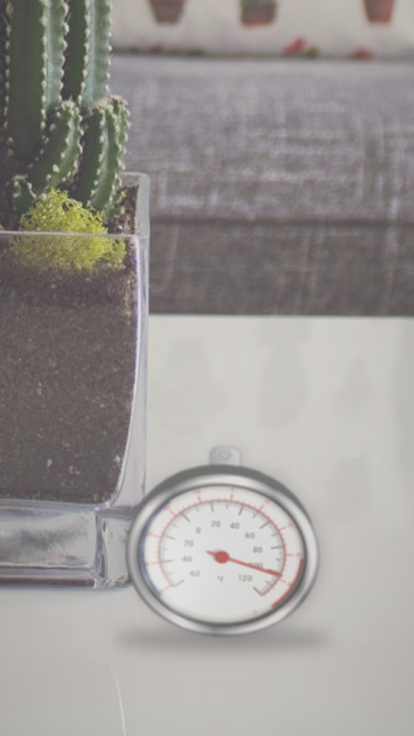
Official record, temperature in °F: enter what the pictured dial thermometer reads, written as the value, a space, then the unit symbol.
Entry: 100 °F
